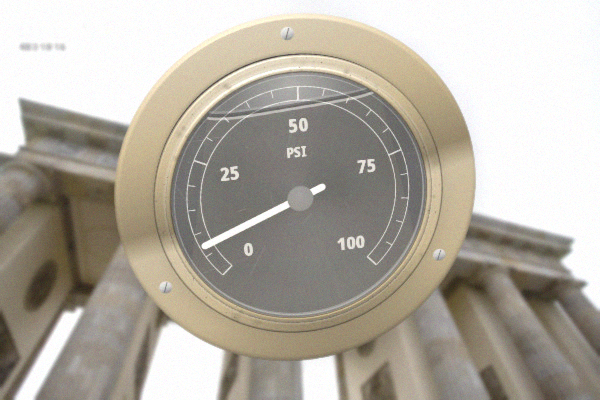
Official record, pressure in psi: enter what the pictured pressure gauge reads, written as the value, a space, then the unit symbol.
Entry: 7.5 psi
